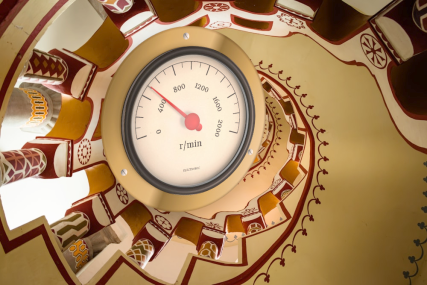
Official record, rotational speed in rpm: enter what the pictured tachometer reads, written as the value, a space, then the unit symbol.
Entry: 500 rpm
